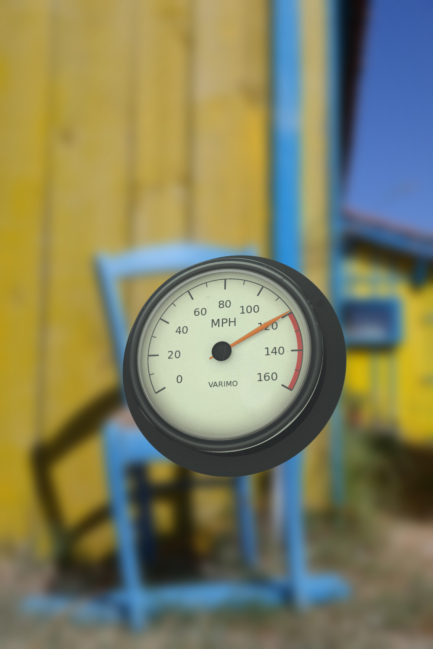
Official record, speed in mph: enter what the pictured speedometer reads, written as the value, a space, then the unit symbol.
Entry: 120 mph
